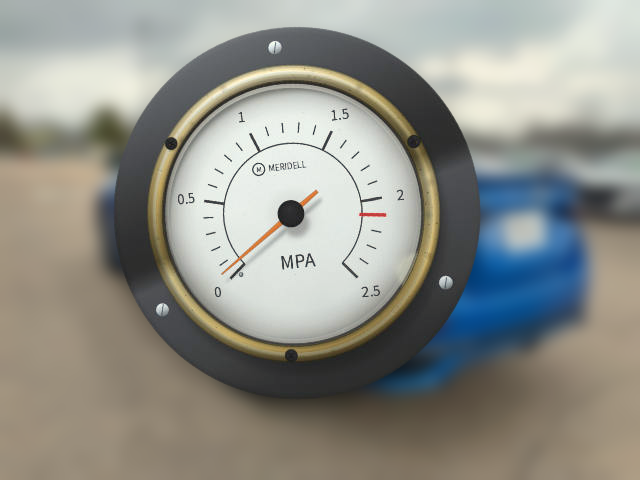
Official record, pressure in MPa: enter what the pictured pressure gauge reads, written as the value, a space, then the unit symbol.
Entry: 0.05 MPa
